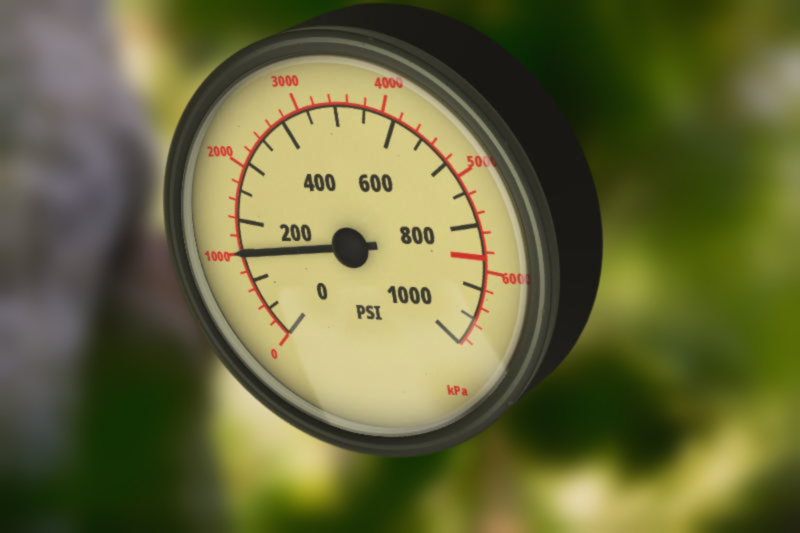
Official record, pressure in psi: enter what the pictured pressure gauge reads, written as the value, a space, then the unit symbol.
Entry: 150 psi
